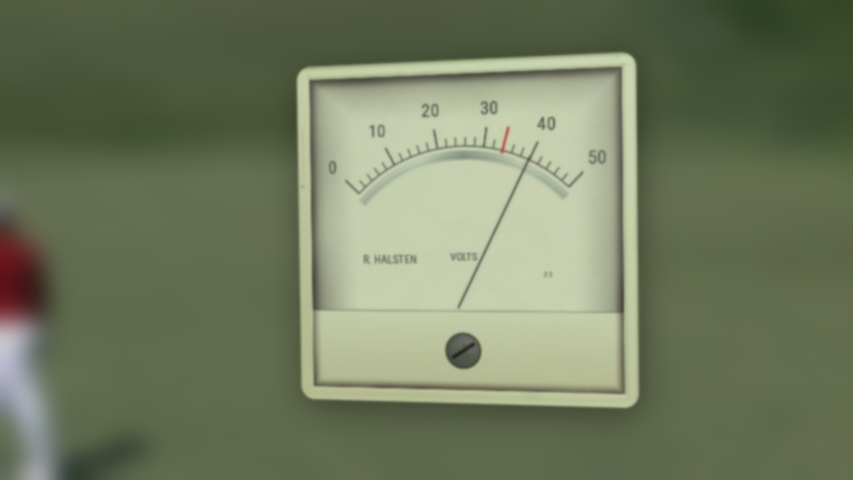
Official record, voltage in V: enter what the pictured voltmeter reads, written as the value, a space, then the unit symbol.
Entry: 40 V
